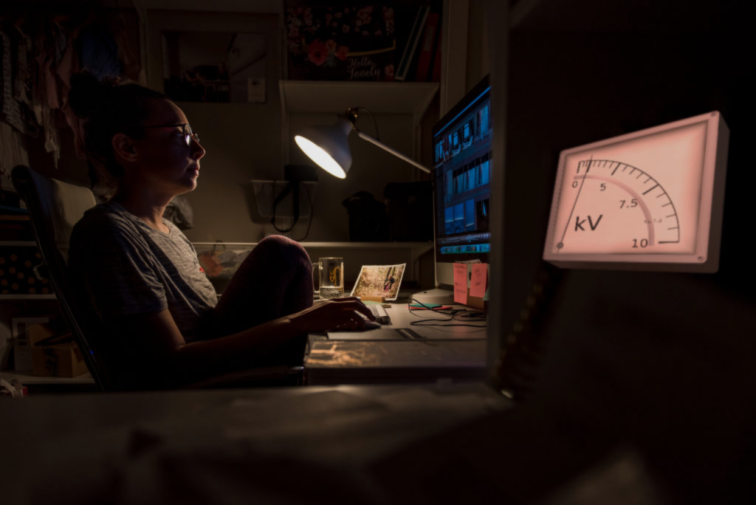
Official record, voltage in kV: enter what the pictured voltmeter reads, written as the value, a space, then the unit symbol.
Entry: 2.5 kV
